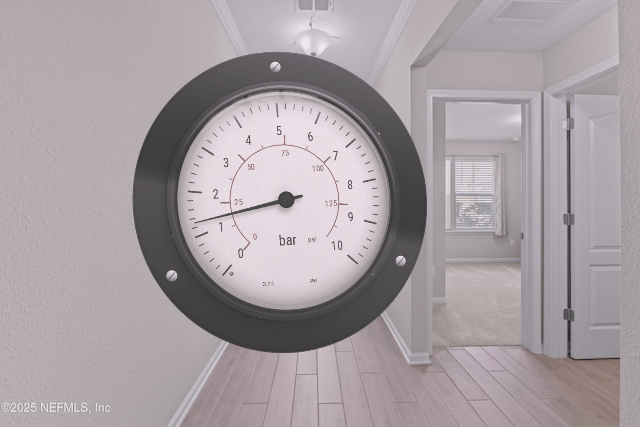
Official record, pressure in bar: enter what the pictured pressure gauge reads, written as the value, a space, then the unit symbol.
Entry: 1.3 bar
